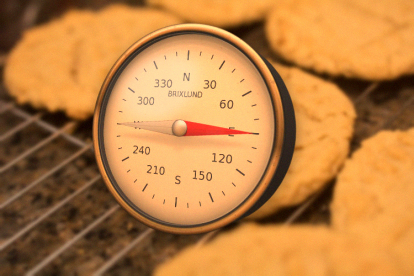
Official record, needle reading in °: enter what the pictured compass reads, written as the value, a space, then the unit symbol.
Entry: 90 °
